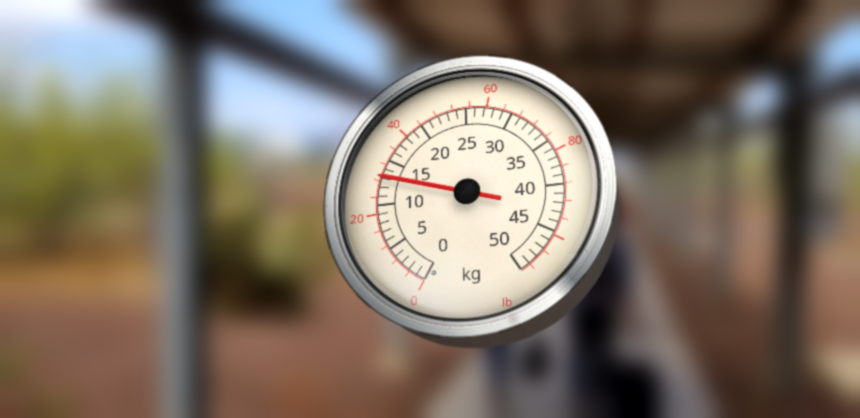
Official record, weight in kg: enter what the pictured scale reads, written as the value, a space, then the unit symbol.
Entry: 13 kg
